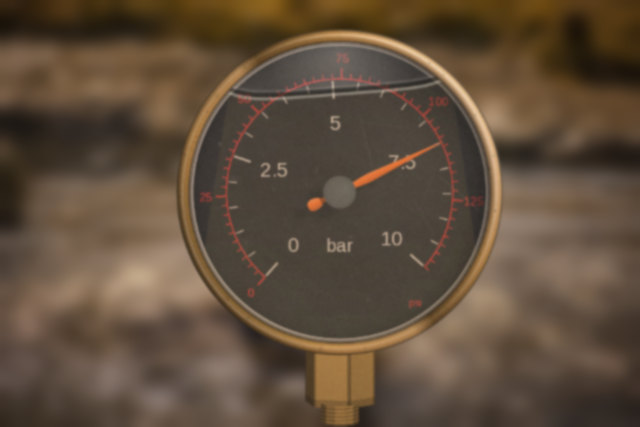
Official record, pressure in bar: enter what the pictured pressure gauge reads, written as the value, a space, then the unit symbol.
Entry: 7.5 bar
